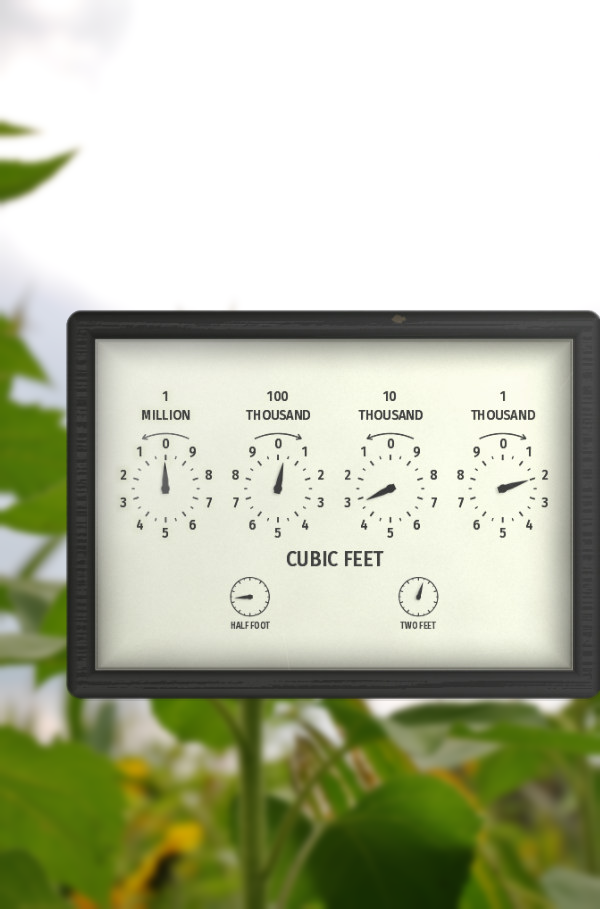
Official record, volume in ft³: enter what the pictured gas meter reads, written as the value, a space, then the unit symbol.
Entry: 3200 ft³
